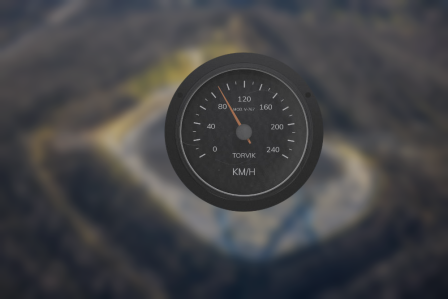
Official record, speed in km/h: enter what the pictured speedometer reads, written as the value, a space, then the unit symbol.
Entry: 90 km/h
